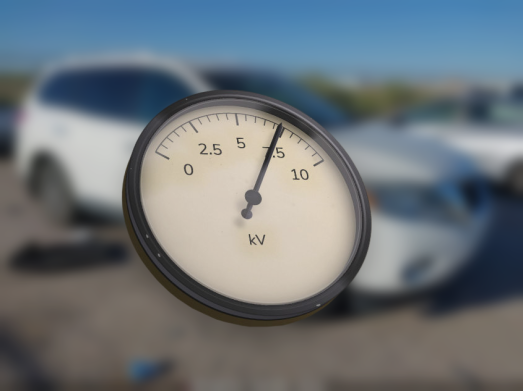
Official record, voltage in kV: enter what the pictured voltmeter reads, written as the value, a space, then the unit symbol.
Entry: 7.25 kV
